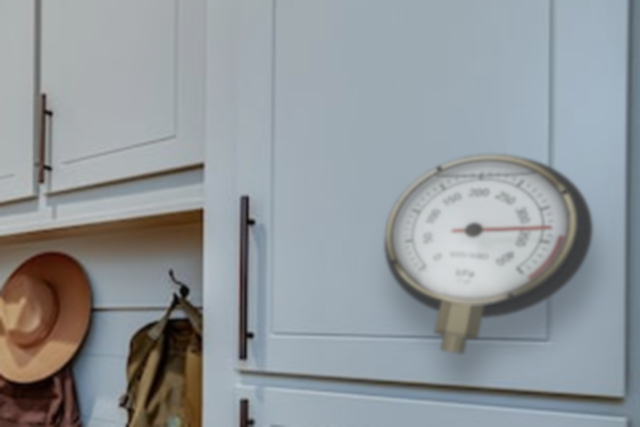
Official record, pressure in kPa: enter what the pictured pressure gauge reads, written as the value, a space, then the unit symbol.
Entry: 330 kPa
